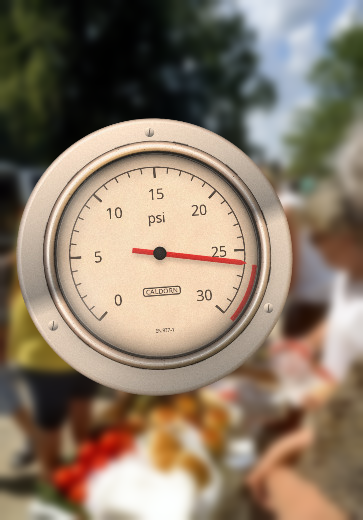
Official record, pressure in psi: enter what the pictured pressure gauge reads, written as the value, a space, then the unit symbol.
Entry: 26 psi
